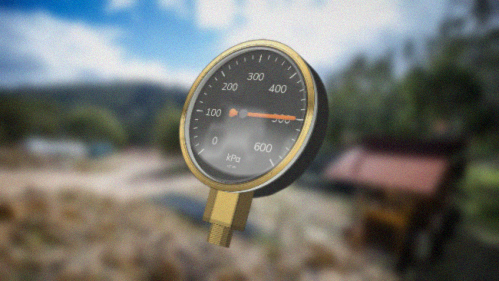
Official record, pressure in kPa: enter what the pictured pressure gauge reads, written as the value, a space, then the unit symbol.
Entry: 500 kPa
